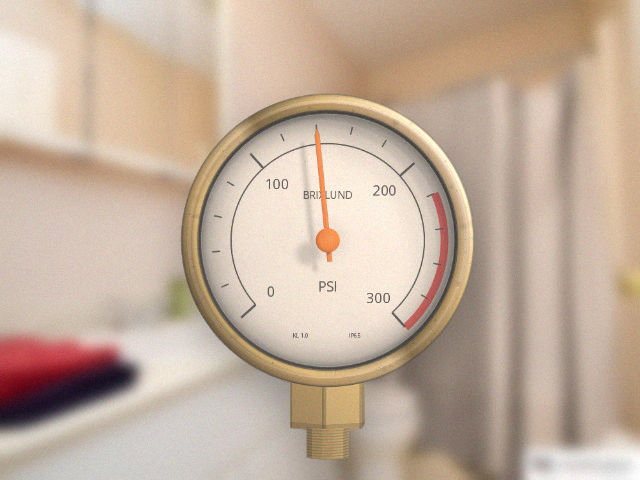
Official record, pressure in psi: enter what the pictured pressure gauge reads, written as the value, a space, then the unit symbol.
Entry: 140 psi
